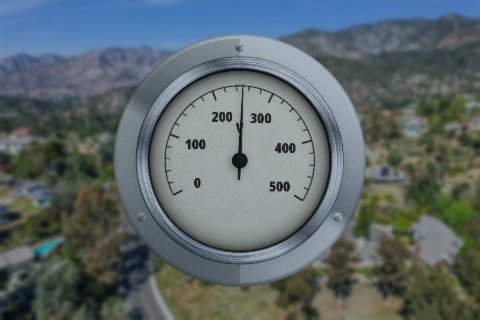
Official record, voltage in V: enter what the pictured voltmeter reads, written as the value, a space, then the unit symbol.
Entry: 250 V
